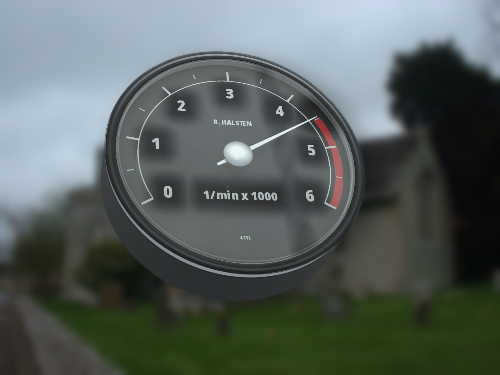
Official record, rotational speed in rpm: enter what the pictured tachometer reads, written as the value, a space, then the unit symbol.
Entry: 4500 rpm
